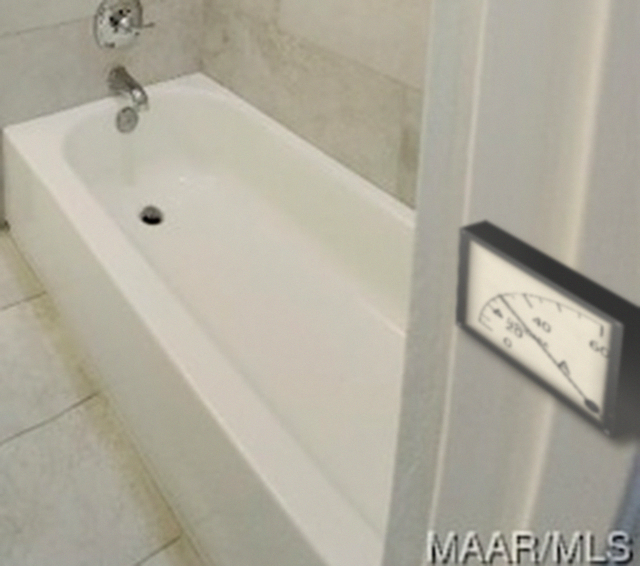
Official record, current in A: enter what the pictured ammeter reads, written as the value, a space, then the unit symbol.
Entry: 30 A
